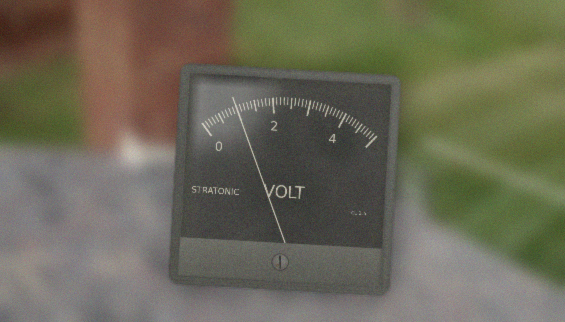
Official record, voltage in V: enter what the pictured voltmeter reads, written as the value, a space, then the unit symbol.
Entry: 1 V
